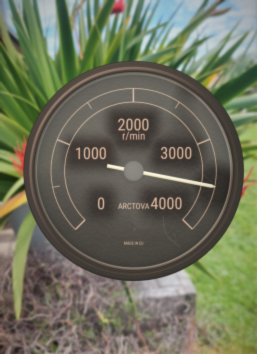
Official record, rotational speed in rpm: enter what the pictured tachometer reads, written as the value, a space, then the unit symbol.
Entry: 3500 rpm
